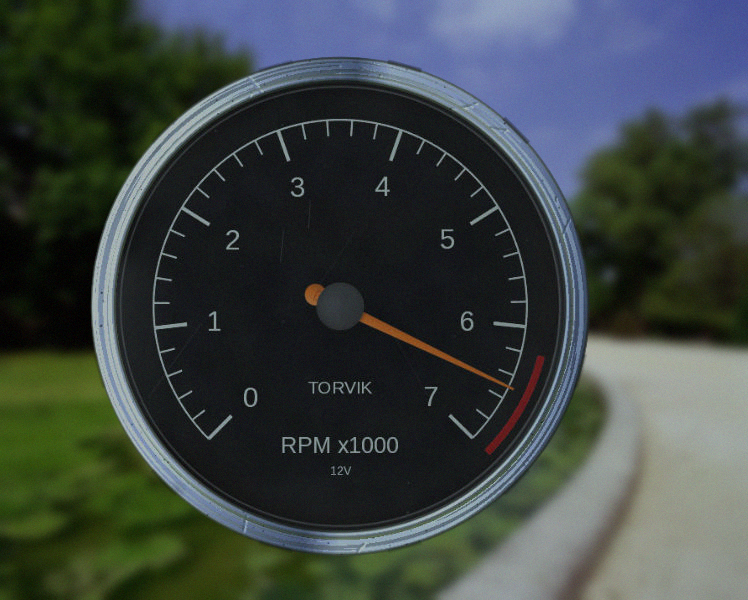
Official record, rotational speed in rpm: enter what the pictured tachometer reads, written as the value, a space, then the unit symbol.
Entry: 6500 rpm
